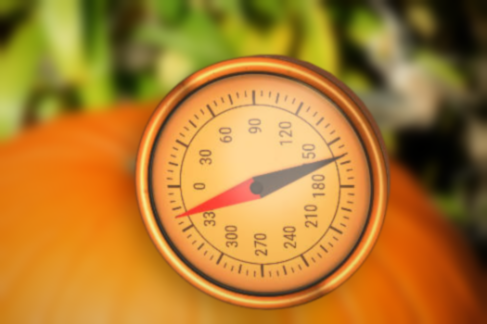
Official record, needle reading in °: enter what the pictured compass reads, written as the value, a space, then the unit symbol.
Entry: 340 °
